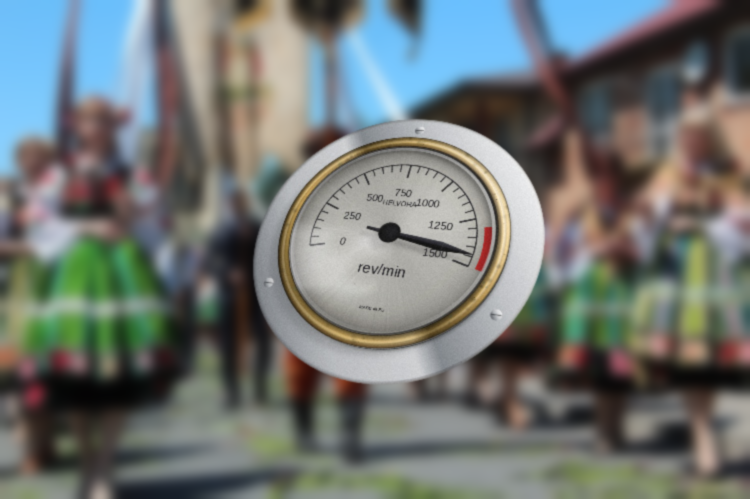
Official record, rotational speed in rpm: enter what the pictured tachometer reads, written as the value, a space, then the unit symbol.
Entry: 1450 rpm
